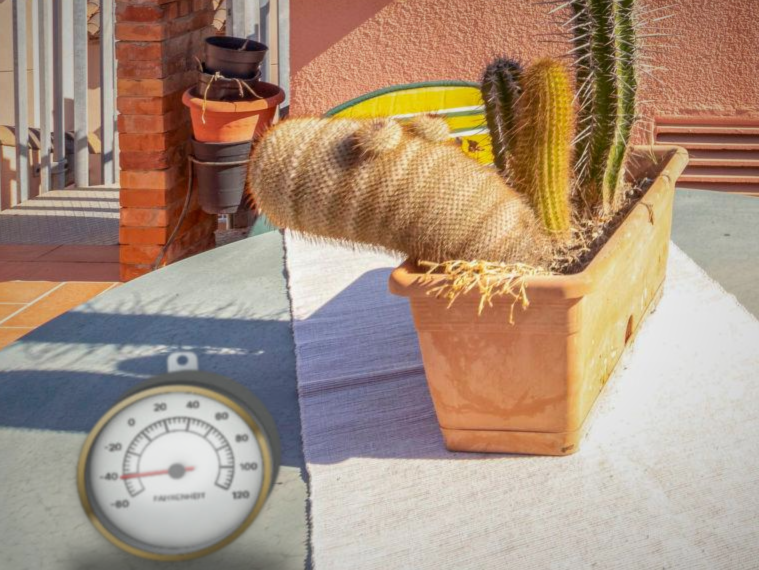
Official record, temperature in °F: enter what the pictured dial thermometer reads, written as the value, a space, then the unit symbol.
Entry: -40 °F
